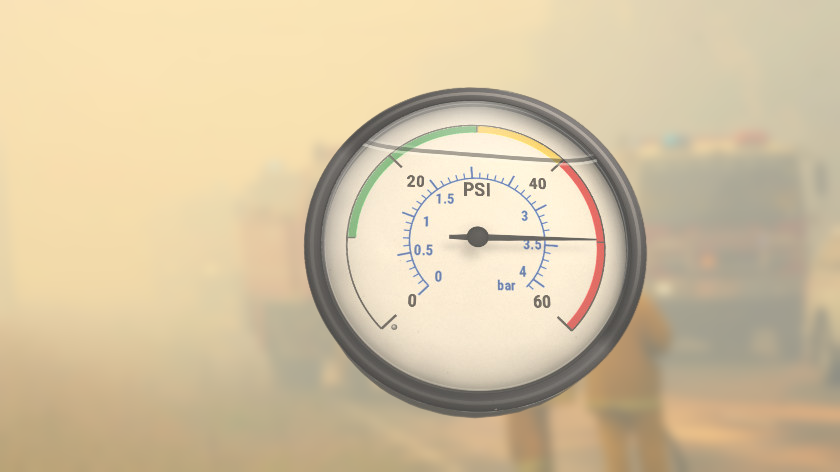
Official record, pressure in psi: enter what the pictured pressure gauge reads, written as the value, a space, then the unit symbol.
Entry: 50 psi
